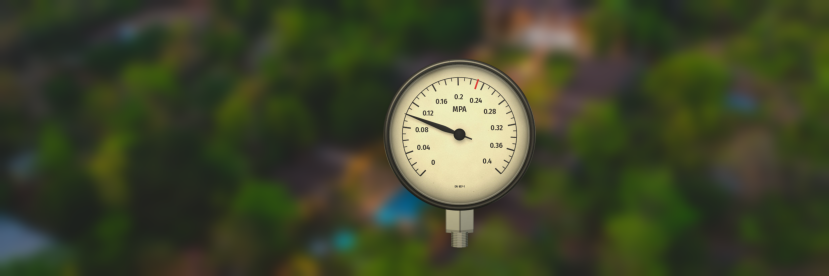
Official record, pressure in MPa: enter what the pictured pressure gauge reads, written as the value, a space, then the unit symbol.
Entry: 0.1 MPa
